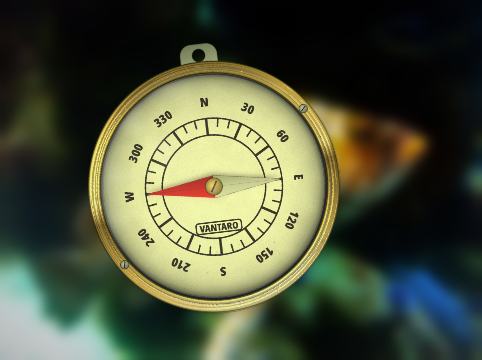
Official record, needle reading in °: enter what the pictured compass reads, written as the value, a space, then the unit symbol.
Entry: 270 °
